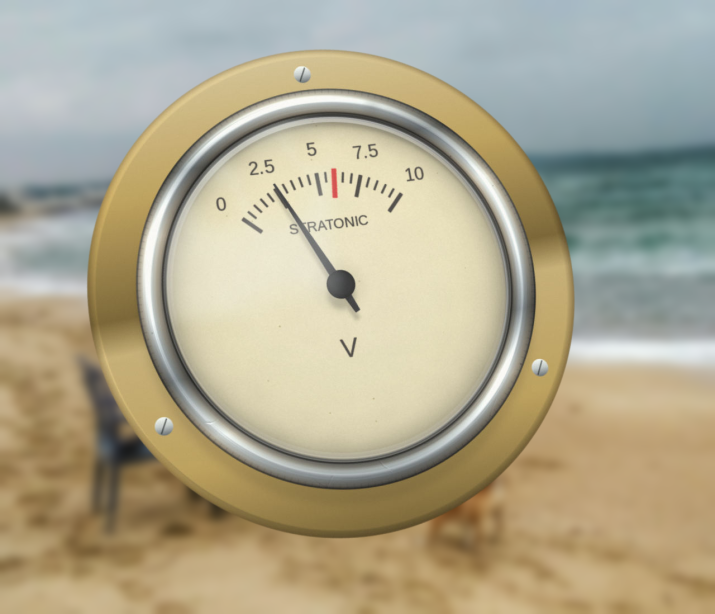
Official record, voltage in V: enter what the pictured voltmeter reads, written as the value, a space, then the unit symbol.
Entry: 2.5 V
